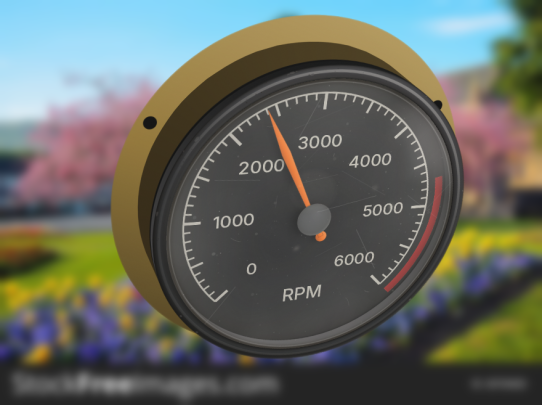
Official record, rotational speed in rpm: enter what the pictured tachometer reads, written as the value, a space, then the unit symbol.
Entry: 2400 rpm
